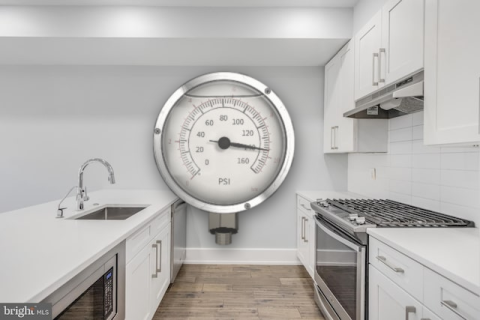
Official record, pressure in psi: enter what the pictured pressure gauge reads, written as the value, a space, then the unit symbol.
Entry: 140 psi
